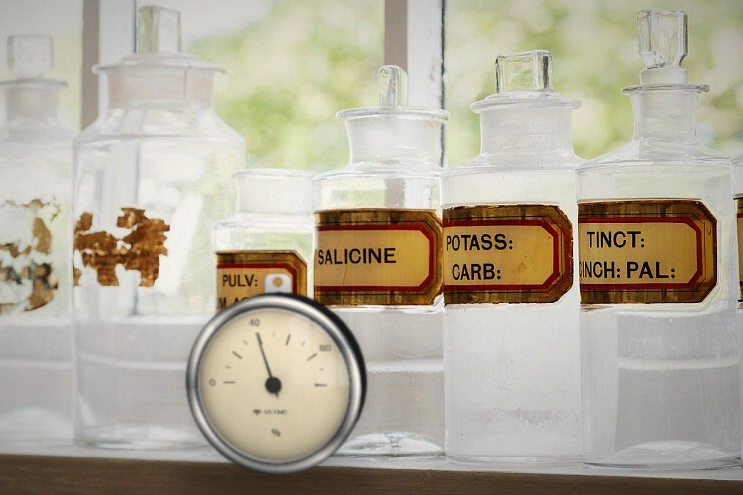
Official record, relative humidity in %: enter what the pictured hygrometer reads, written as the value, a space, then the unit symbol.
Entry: 40 %
